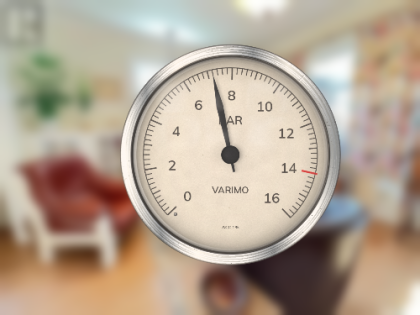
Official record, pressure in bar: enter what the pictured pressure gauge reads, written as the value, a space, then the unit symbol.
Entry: 7.2 bar
